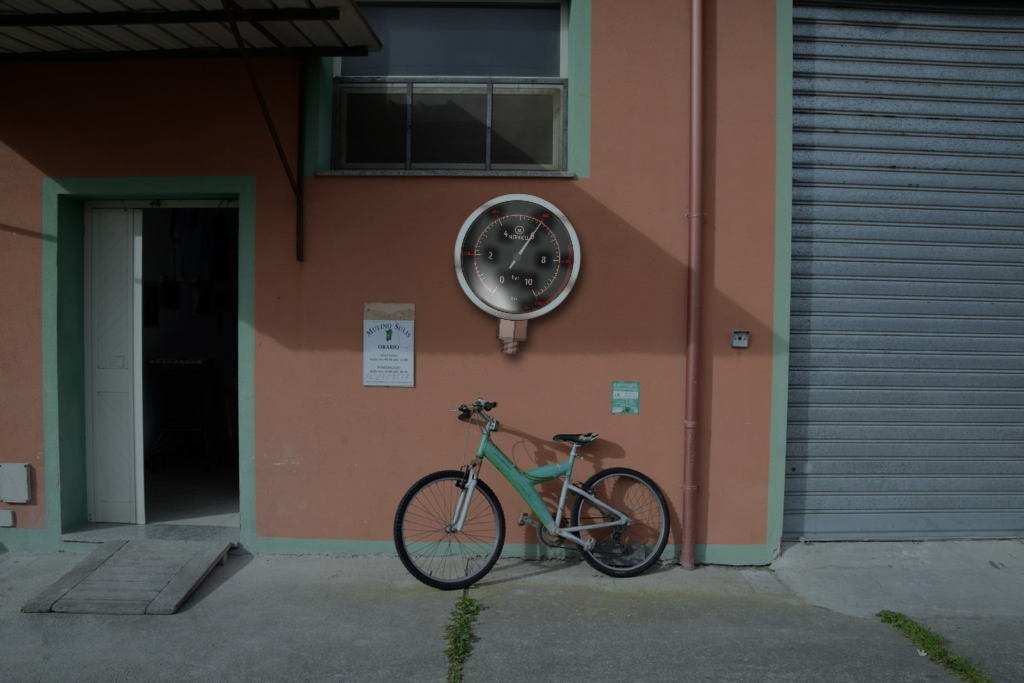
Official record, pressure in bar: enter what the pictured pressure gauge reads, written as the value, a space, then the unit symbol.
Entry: 6 bar
